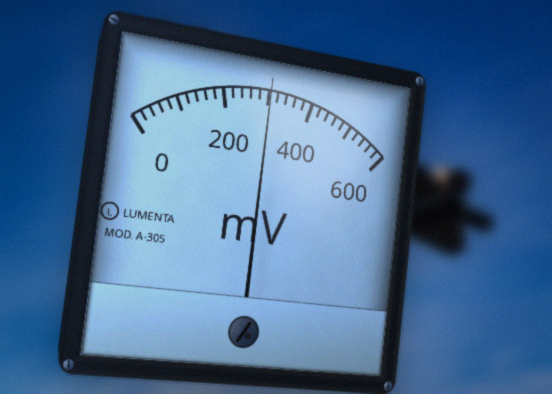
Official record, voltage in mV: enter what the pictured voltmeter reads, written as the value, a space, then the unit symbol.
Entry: 300 mV
